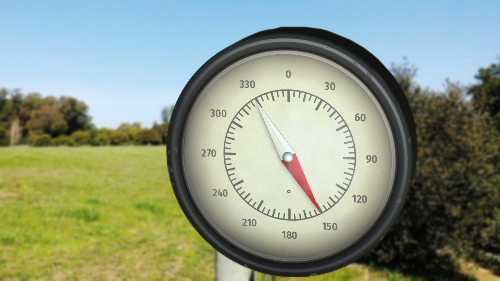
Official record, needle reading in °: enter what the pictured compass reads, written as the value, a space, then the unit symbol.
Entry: 150 °
